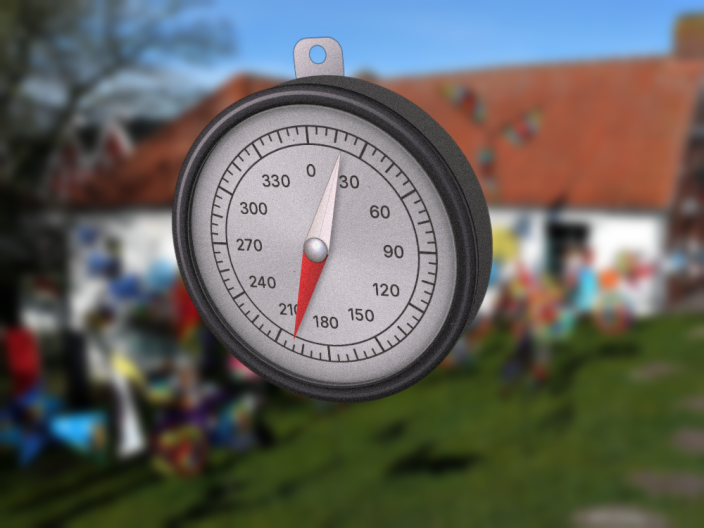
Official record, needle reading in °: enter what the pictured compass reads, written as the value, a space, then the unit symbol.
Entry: 200 °
